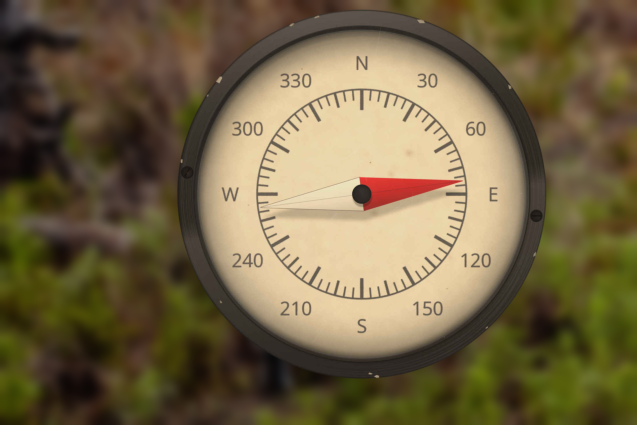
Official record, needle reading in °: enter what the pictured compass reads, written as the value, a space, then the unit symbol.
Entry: 82.5 °
